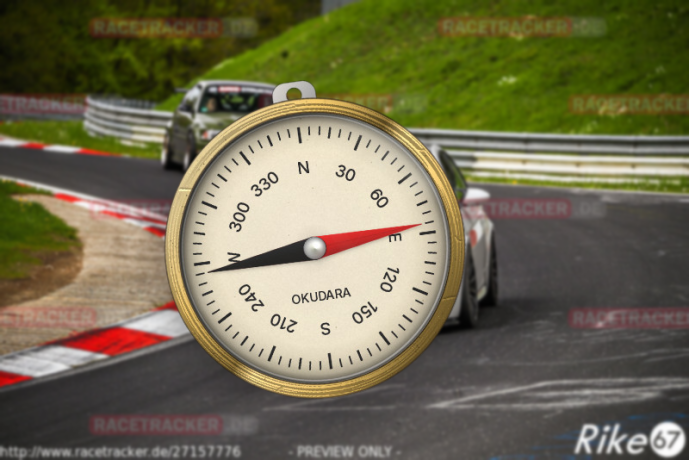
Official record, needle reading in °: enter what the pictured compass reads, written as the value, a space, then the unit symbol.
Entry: 85 °
